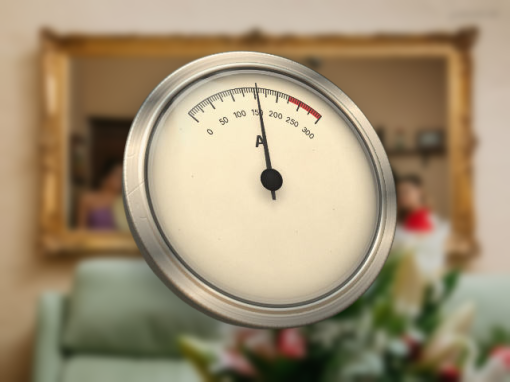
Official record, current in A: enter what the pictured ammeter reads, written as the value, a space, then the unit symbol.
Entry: 150 A
